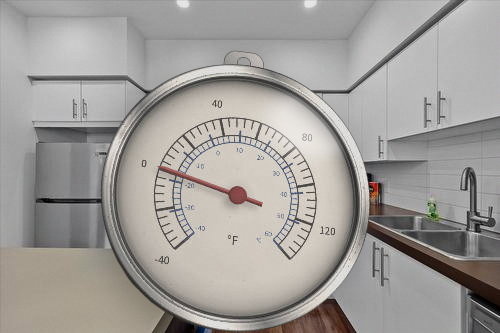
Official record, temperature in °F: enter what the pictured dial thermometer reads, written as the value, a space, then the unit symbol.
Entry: 0 °F
